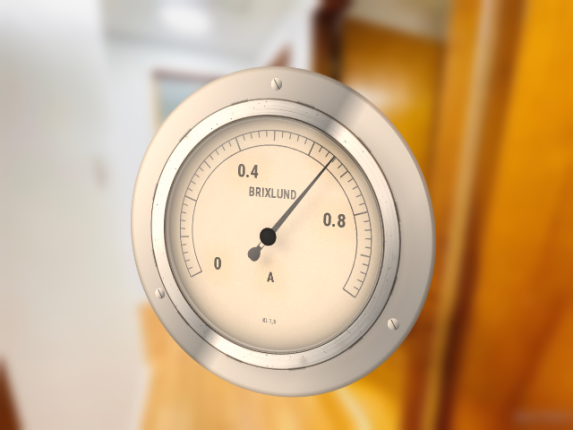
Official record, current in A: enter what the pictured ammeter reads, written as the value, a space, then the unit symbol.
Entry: 0.66 A
